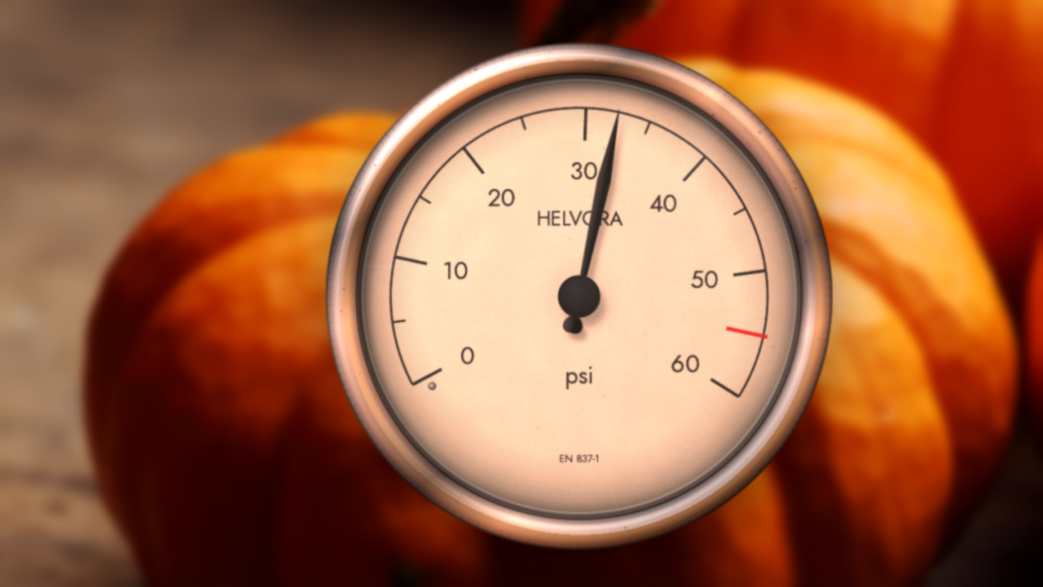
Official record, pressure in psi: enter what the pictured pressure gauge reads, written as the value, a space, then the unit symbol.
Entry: 32.5 psi
